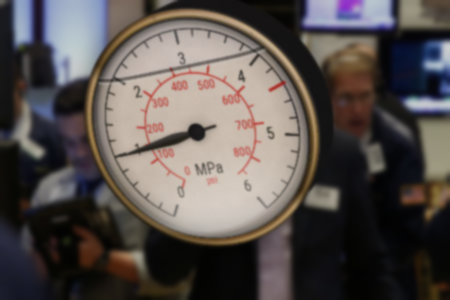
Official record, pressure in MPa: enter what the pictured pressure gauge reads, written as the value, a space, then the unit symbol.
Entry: 1 MPa
